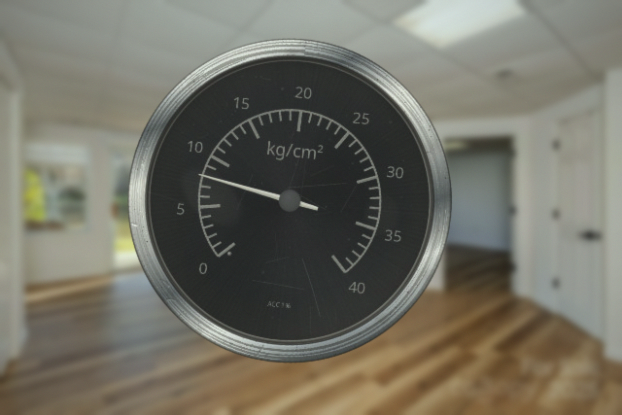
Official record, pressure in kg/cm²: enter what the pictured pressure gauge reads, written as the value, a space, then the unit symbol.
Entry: 8 kg/cm²
